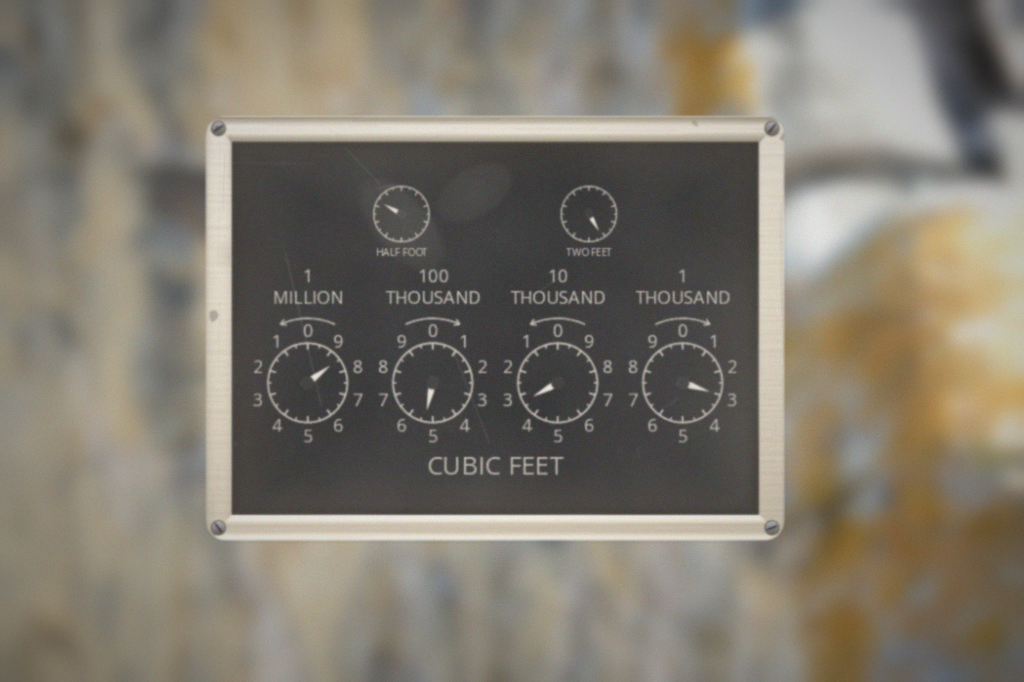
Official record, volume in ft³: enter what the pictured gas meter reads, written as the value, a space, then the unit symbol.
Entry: 853300 ft³
